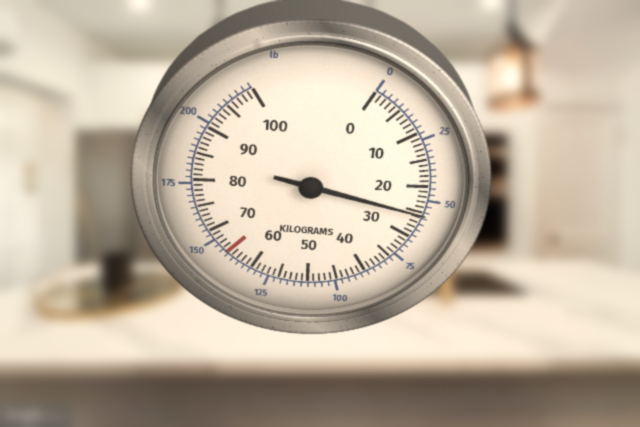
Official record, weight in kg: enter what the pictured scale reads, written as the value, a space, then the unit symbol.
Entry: 25 kg
